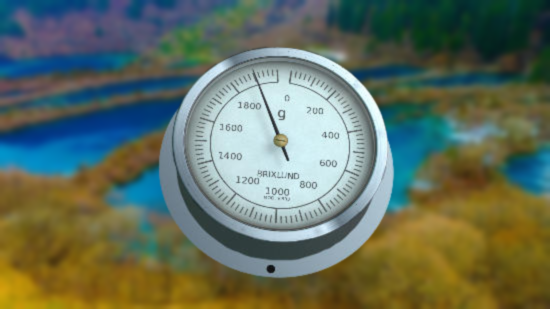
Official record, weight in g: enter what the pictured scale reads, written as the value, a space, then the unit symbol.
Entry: 1900 g
